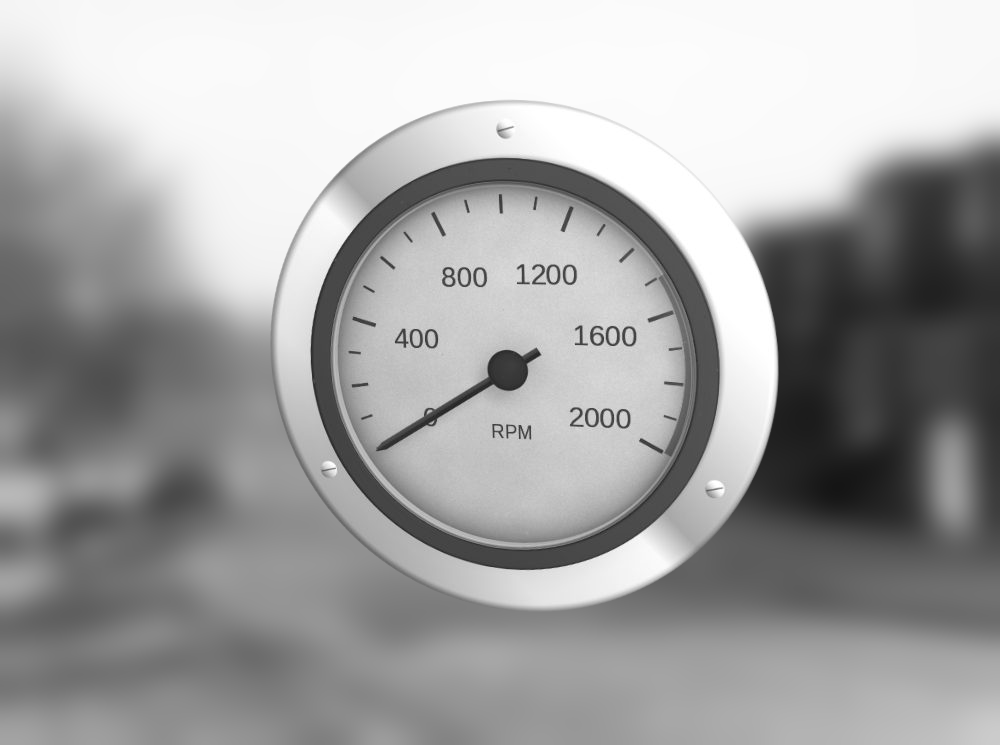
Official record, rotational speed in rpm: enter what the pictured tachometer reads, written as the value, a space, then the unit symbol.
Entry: 0 rpm
